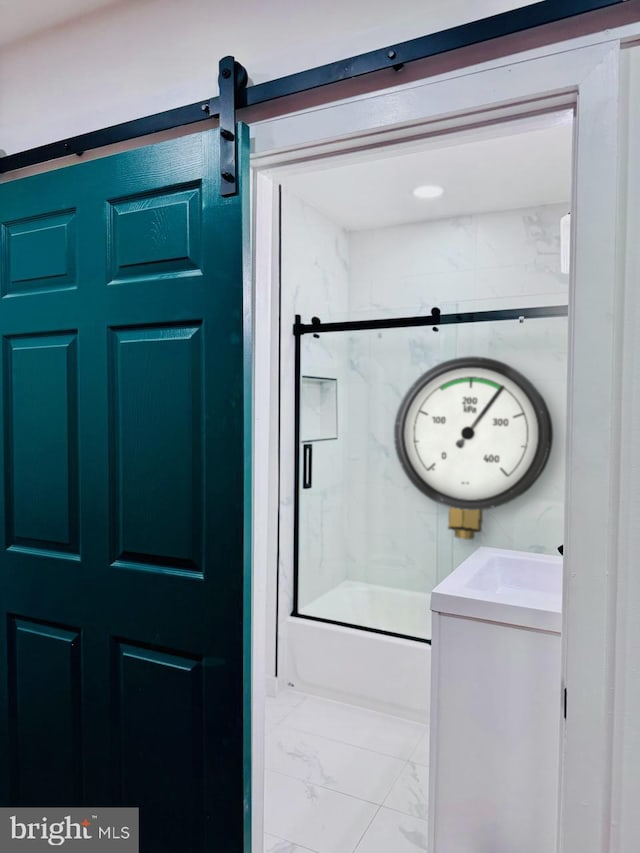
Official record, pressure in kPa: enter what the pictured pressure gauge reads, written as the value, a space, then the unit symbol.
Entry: 250 kPa
